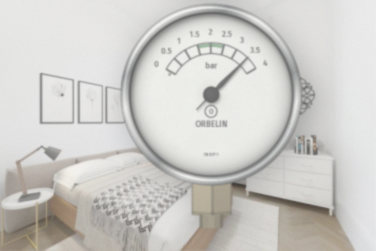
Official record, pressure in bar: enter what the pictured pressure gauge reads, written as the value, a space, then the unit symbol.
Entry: 3.5 bar
